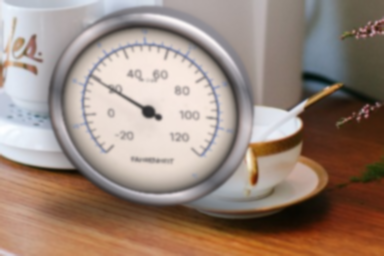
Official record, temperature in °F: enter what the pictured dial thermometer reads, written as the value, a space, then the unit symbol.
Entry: 20 °F
